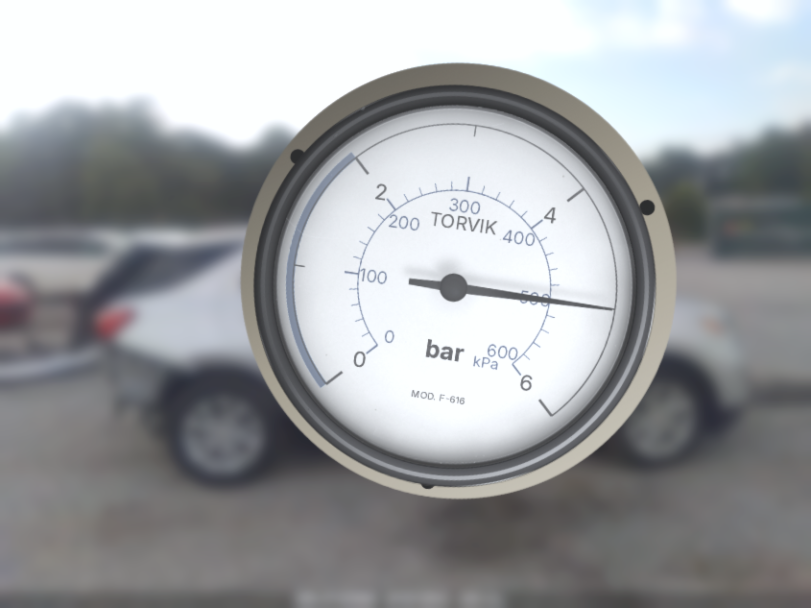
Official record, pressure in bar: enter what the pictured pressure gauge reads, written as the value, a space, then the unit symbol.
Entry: 5 bar
